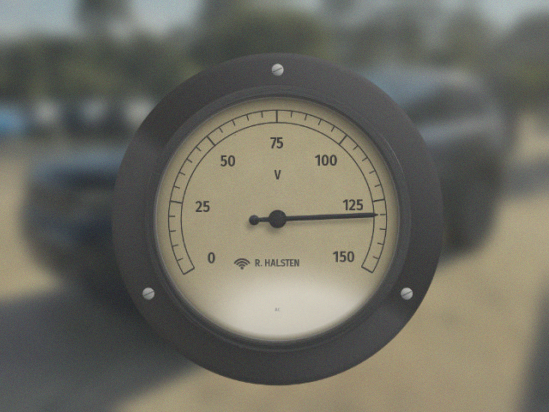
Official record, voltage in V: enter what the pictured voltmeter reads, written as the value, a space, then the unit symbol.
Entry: 130 V
